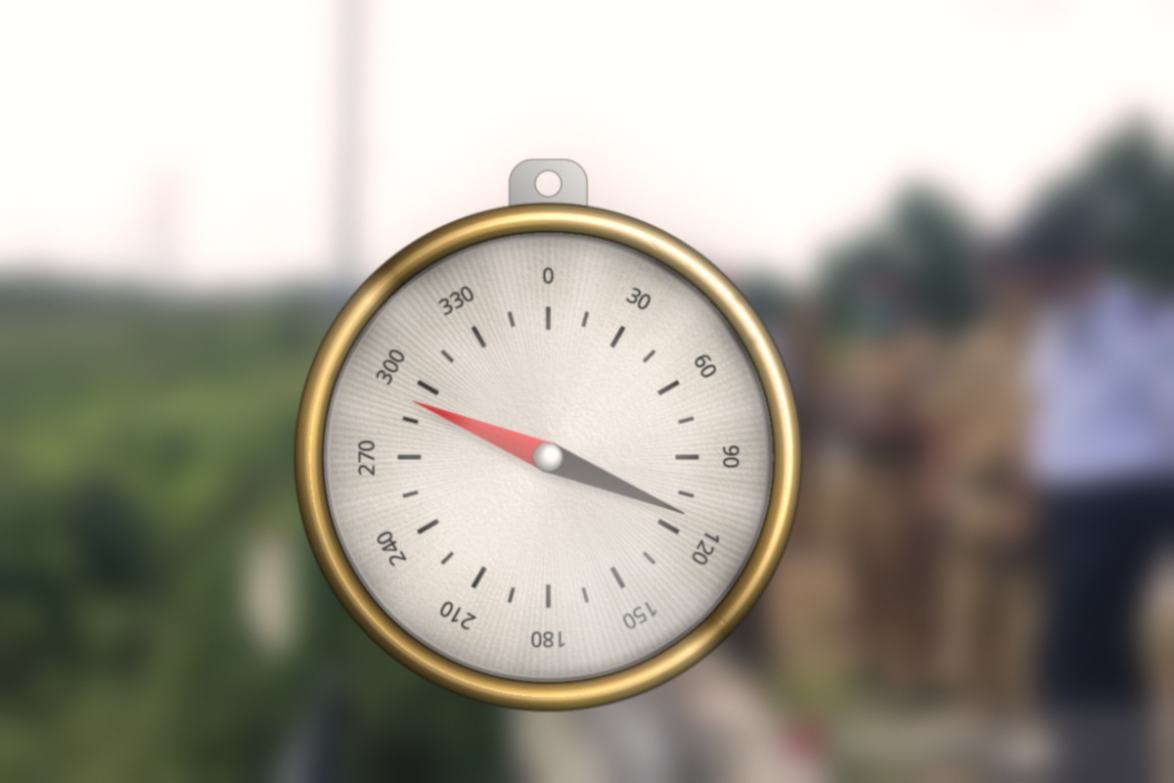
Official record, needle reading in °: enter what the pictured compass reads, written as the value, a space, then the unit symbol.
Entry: 292.5 °
